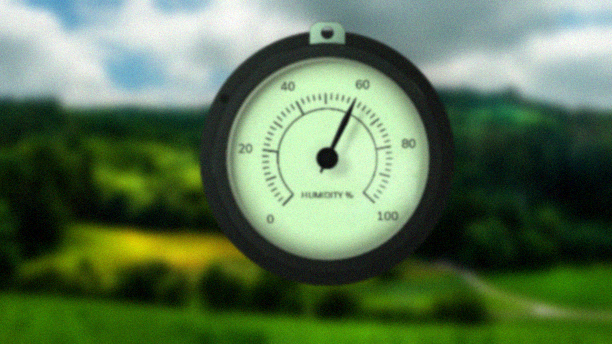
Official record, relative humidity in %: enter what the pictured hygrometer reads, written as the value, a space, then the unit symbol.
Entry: 60 %
